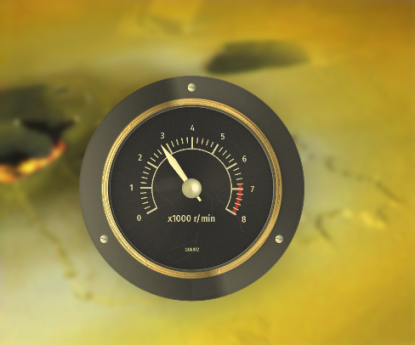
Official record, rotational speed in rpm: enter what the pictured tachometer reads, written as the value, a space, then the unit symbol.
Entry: 2800 rpm
